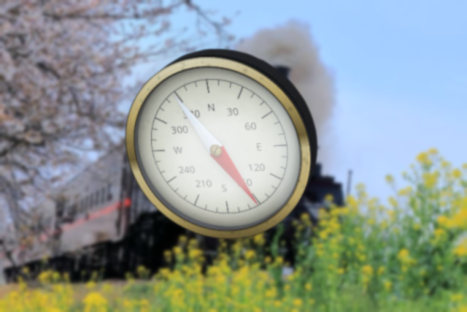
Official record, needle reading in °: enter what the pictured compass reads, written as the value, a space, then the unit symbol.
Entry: 150 °
